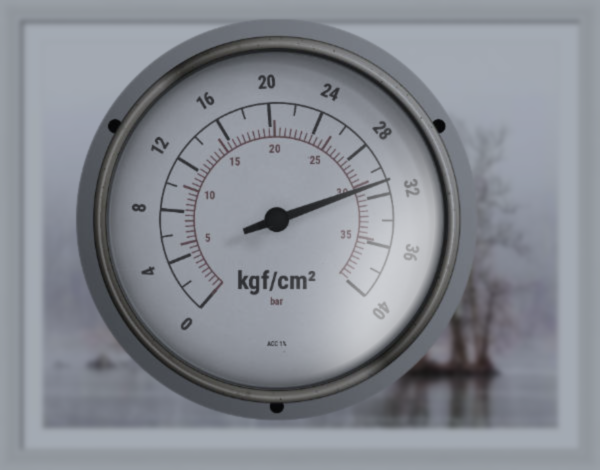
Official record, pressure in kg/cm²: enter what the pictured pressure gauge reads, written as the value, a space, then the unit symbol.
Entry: 31 kg/cm²
